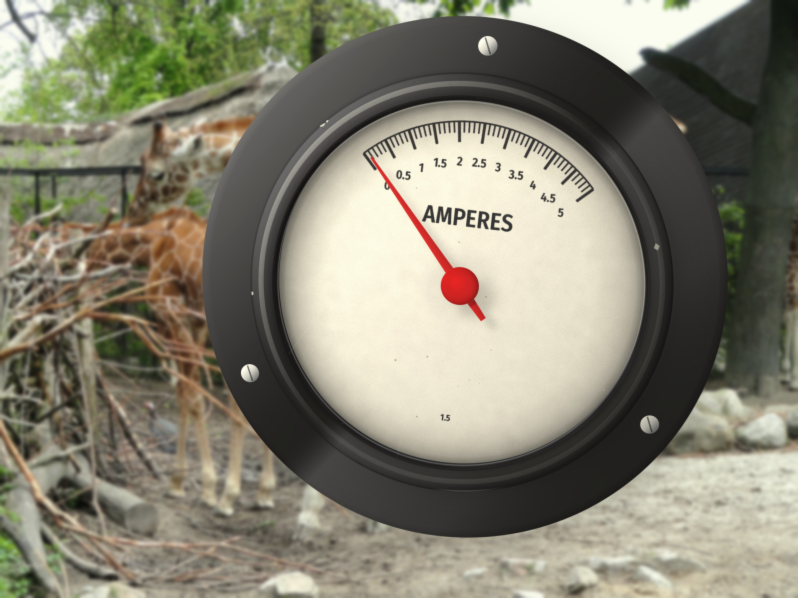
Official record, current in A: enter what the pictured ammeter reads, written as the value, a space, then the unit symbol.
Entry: 0.1 A
